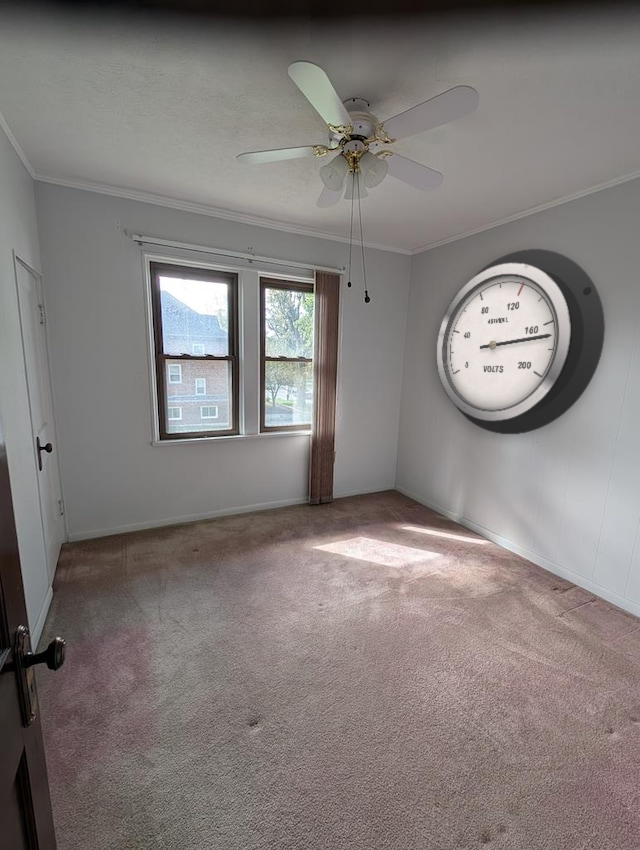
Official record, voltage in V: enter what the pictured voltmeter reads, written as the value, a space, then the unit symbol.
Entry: 170 V
